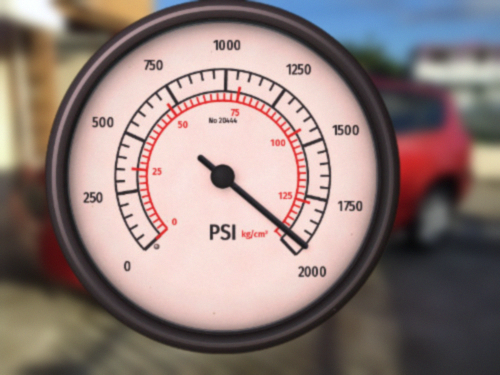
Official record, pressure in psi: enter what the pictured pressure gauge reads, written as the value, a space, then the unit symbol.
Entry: 1950 psi
